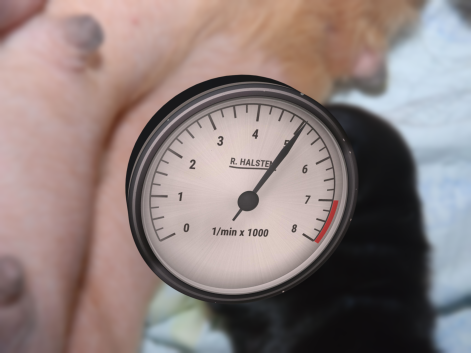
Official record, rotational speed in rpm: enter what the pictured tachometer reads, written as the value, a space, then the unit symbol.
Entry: 5000 rpm
